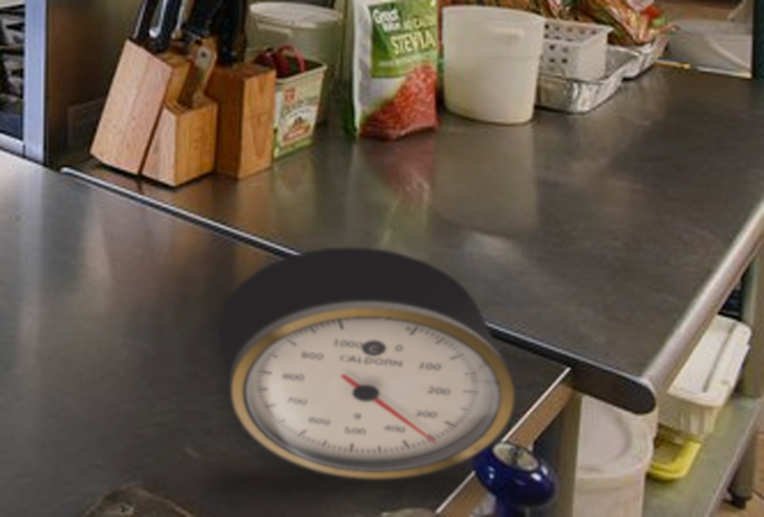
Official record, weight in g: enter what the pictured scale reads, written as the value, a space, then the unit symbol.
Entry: 350 g
